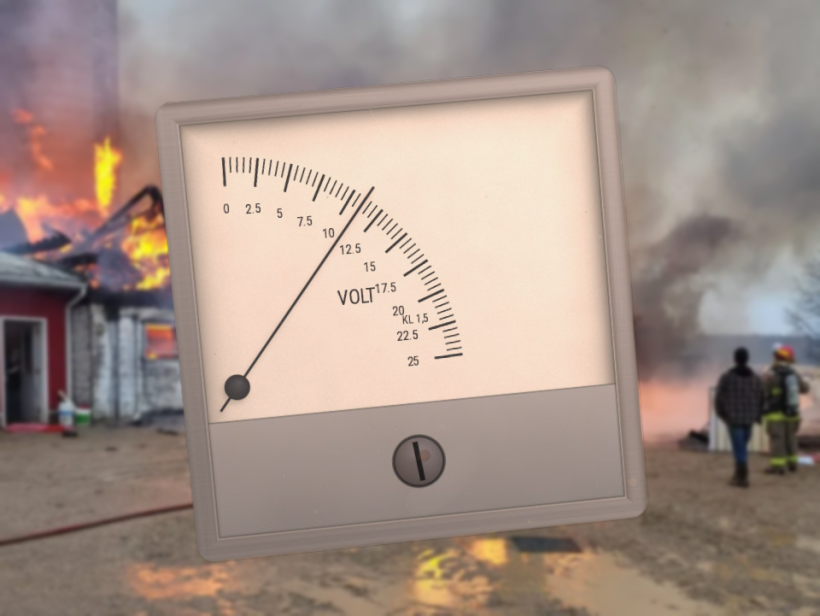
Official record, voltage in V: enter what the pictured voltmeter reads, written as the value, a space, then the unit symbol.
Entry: 11 V
